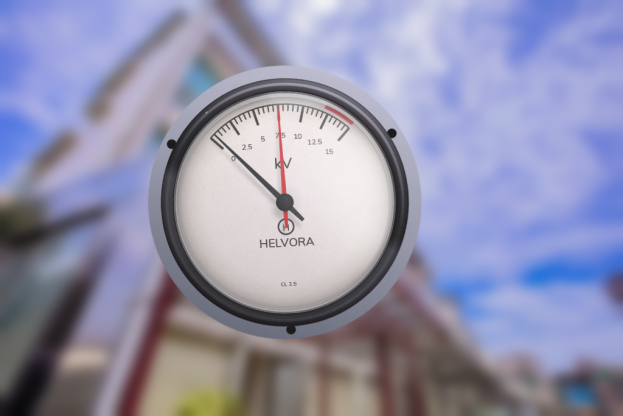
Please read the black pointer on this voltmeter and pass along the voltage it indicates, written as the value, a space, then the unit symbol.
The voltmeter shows 0.5 kV
